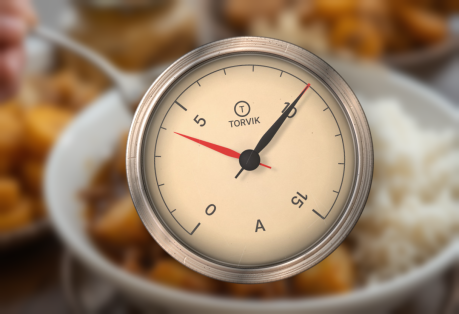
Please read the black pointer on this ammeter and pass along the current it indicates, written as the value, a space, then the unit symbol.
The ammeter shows 10 A
